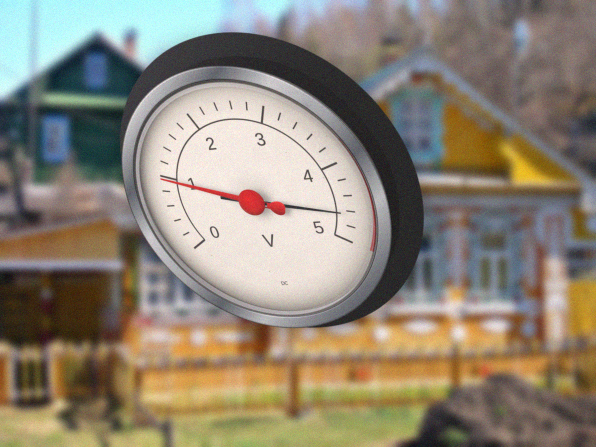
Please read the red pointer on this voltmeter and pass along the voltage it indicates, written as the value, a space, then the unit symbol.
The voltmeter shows 1 V
